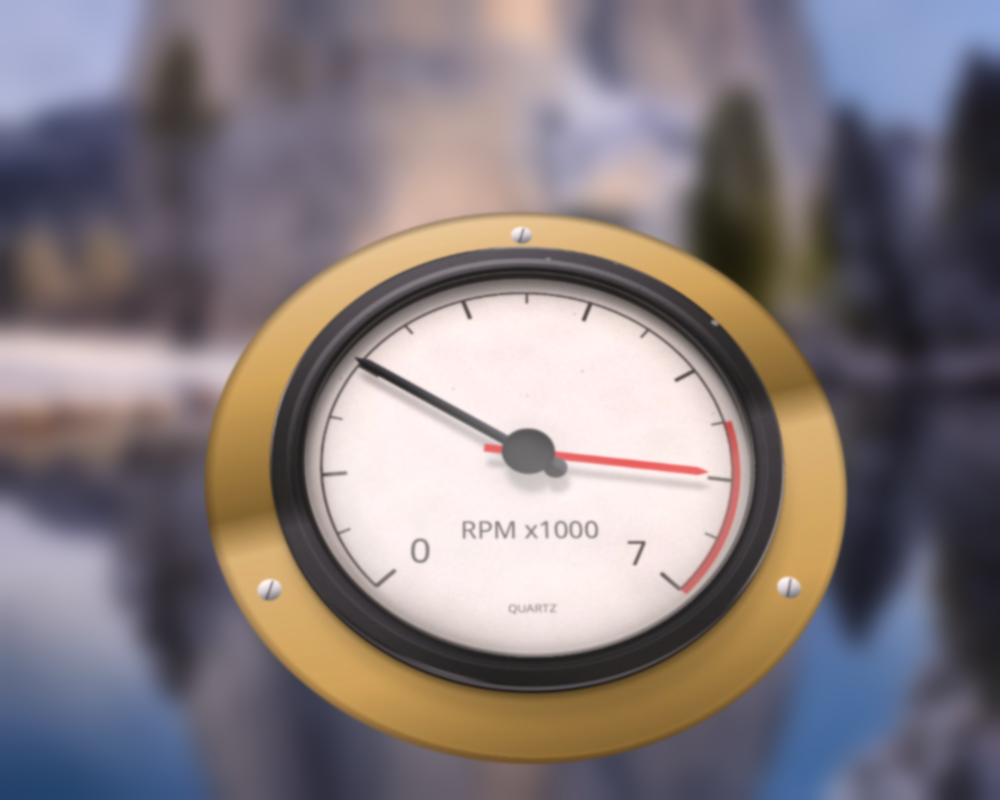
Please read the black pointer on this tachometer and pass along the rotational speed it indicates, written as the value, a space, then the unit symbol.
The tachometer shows 2000 rpm
